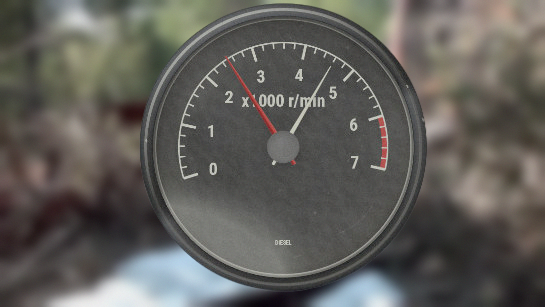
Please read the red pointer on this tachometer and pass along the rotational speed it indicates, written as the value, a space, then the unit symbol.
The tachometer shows 2500 rpm
